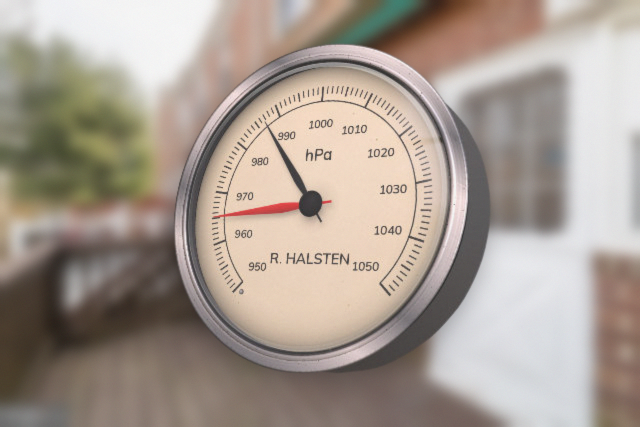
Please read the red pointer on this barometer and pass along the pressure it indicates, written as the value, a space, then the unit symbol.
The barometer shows 965 hPa
